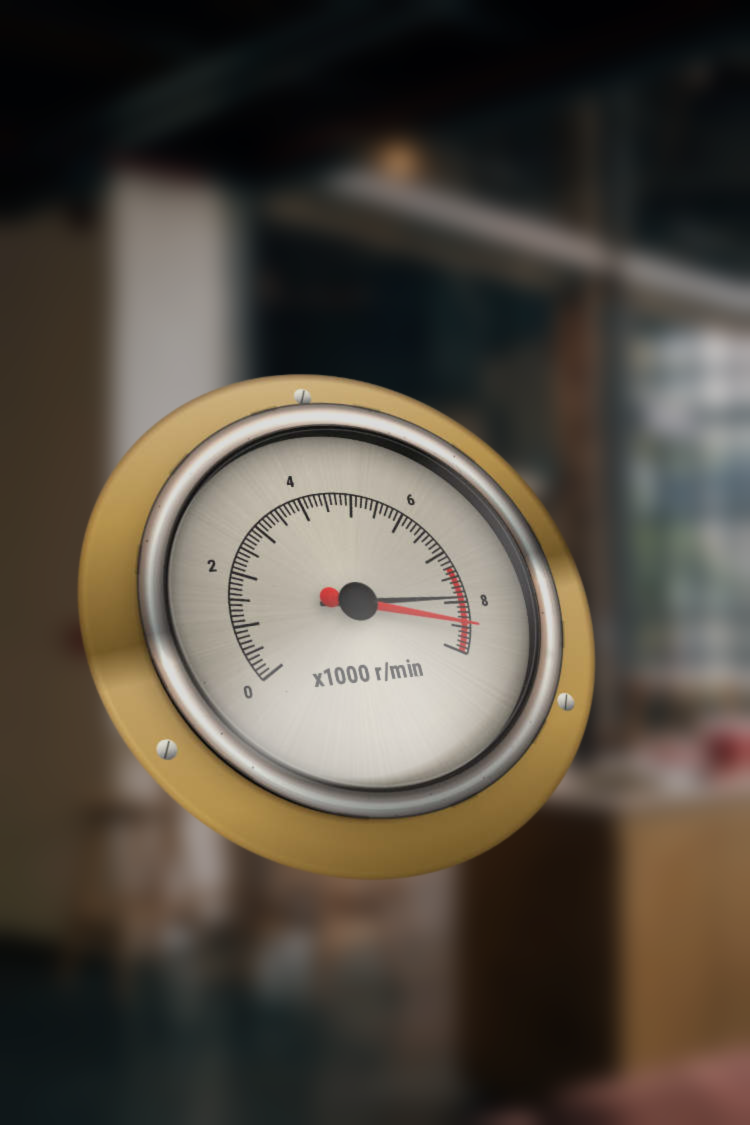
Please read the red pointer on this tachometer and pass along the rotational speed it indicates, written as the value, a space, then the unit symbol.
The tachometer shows 8500 rpm
